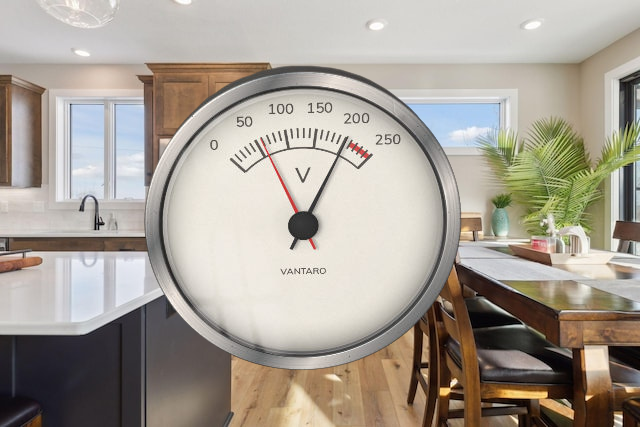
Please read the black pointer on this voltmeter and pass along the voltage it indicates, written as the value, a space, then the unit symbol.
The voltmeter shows 200 V
